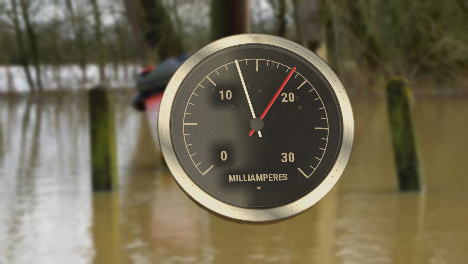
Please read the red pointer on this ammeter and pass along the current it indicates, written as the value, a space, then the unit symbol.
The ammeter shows 18.5 mA
